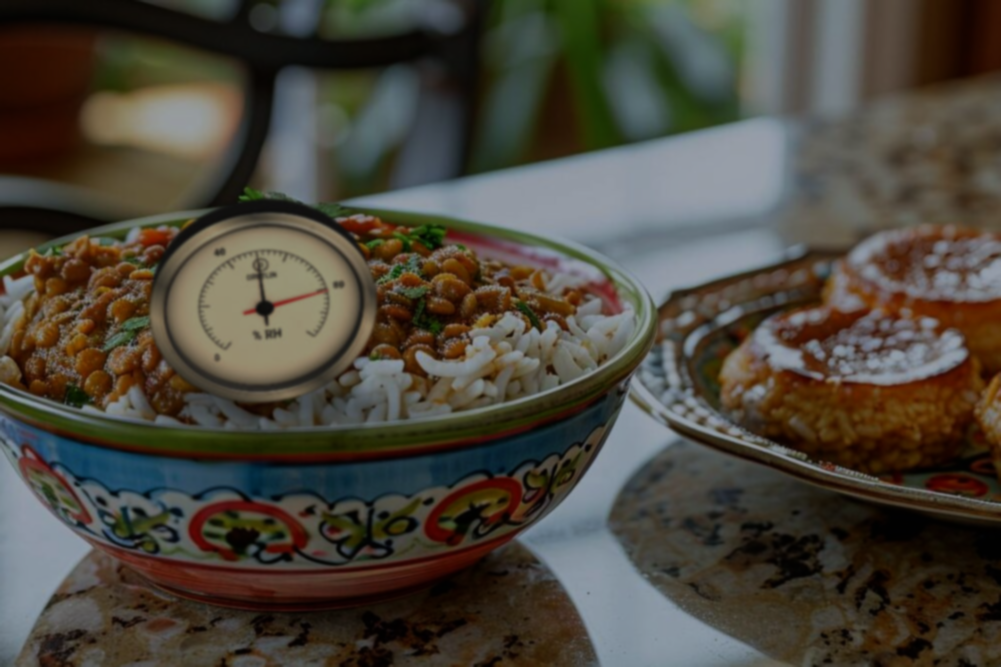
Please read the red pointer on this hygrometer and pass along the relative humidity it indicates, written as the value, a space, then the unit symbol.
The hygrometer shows 80 %
